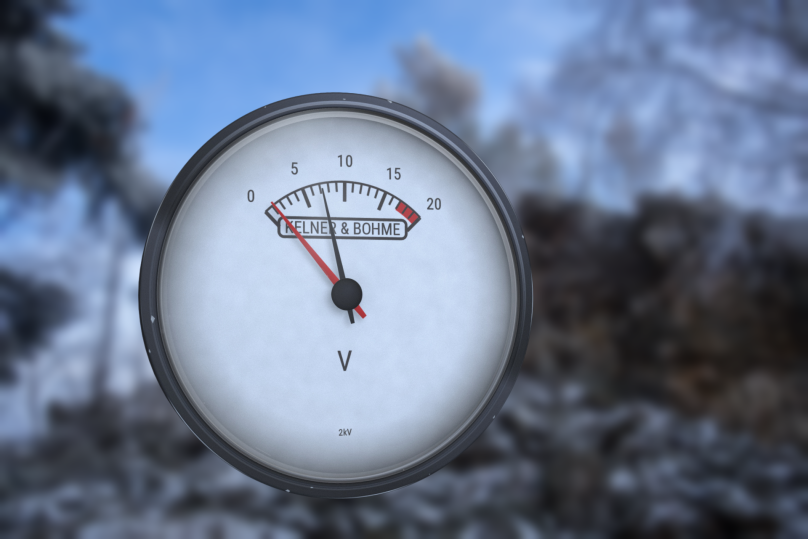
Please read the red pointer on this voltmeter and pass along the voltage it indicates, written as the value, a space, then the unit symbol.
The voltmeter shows 1 V
